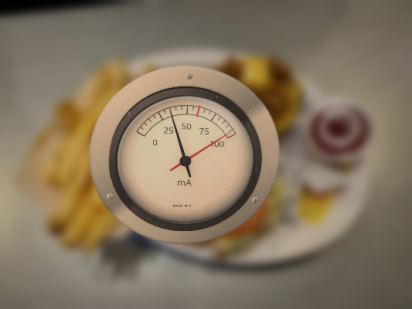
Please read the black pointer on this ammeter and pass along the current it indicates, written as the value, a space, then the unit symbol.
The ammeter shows 35 mA
